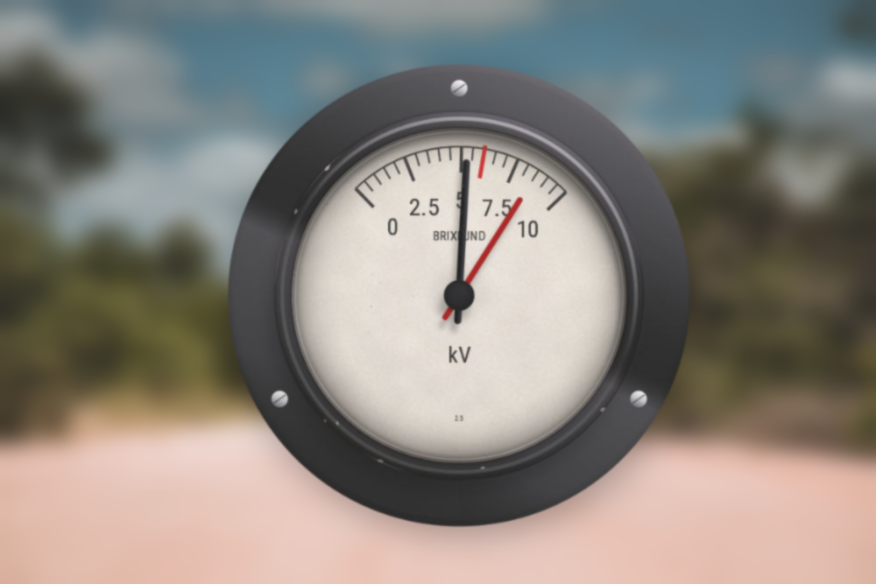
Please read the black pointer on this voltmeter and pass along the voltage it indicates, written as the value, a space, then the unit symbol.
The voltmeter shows 5.25 kV
